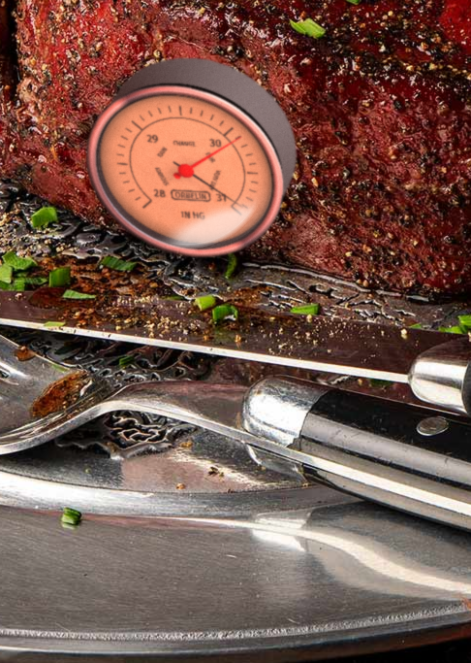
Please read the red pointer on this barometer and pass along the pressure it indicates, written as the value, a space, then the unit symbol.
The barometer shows 30.1 inHg
